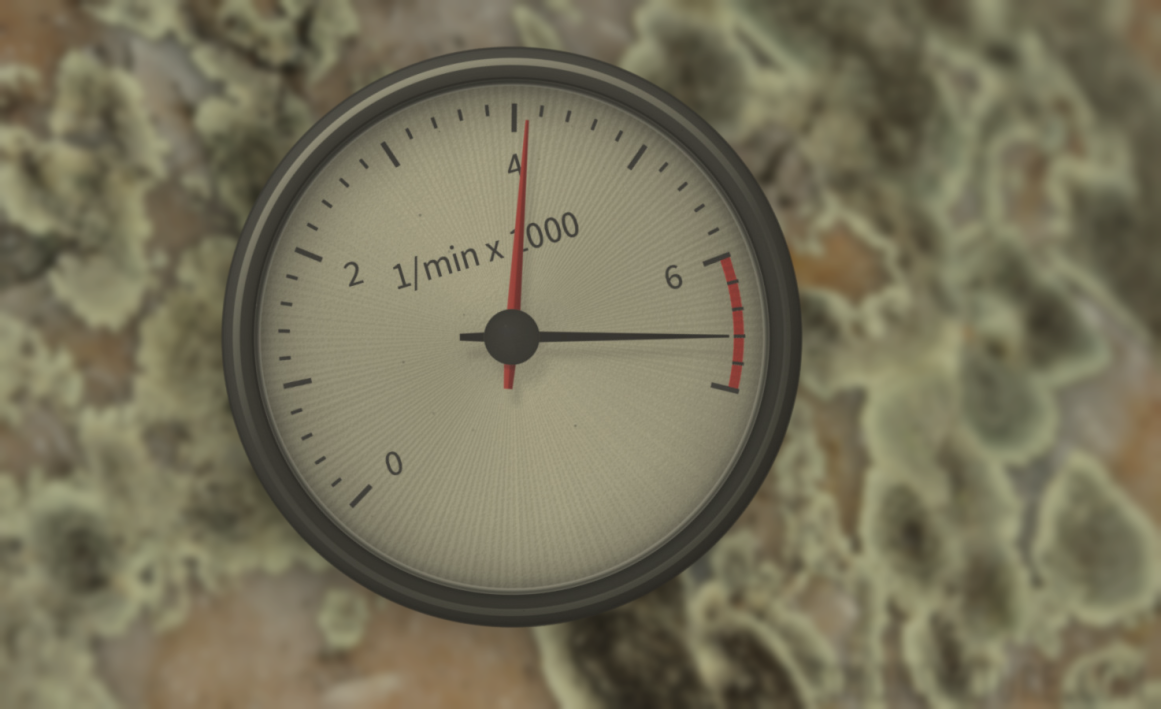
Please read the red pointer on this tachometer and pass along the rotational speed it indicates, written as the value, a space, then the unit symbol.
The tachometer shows 4100 rpm
